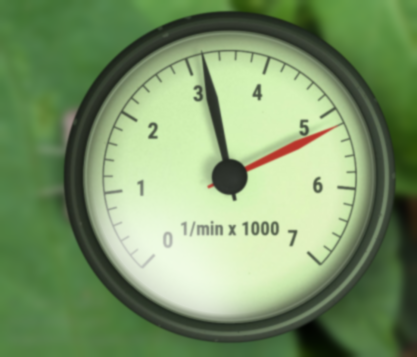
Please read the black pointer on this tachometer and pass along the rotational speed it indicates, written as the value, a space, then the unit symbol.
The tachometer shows 3200 rpm
